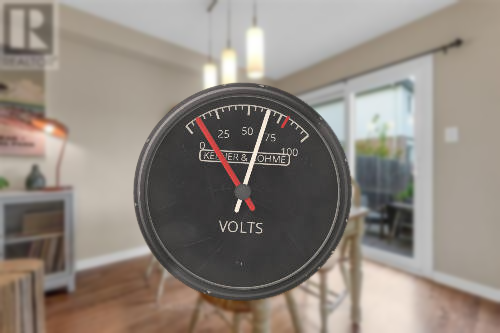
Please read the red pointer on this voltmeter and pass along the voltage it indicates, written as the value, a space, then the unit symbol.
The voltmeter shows 10 V
